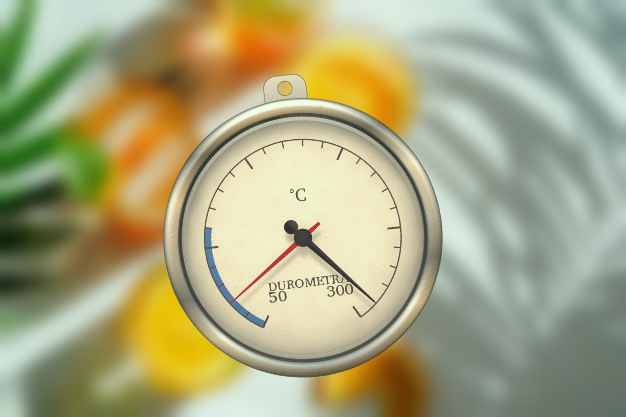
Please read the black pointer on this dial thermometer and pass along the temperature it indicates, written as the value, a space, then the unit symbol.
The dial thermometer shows 290 °C
